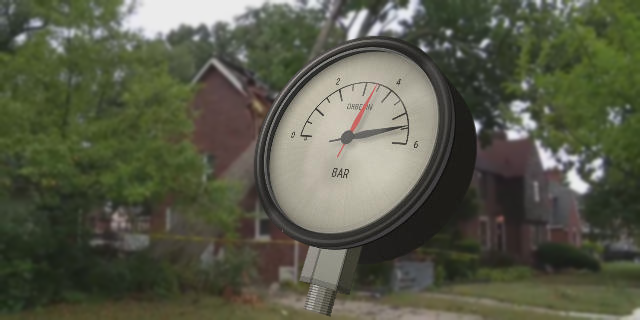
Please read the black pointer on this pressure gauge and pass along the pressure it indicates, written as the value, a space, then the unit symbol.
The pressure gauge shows 5.5 bar
